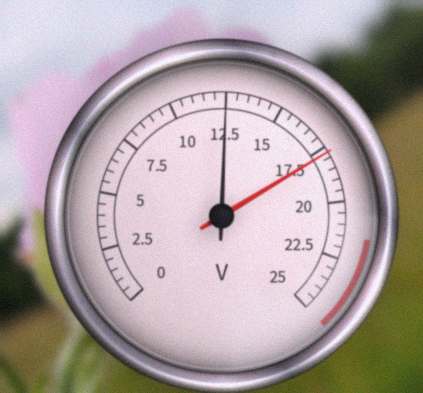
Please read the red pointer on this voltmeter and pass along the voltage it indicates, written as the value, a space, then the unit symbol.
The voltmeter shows 17.75 V
